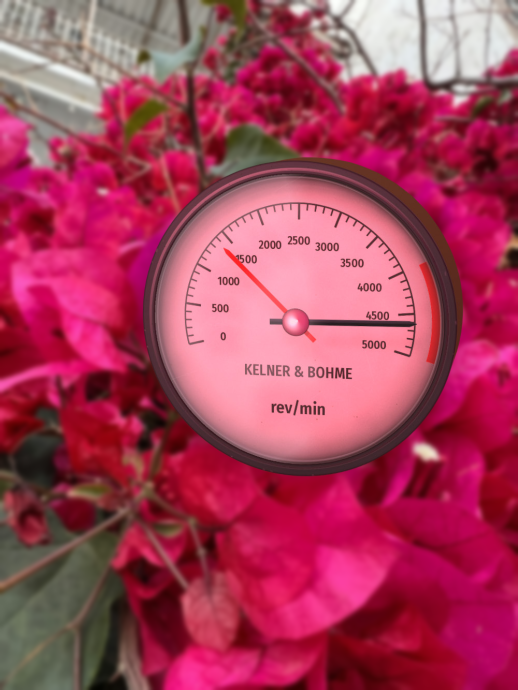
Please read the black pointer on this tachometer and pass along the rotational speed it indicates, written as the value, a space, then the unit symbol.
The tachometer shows 4600 rpm
